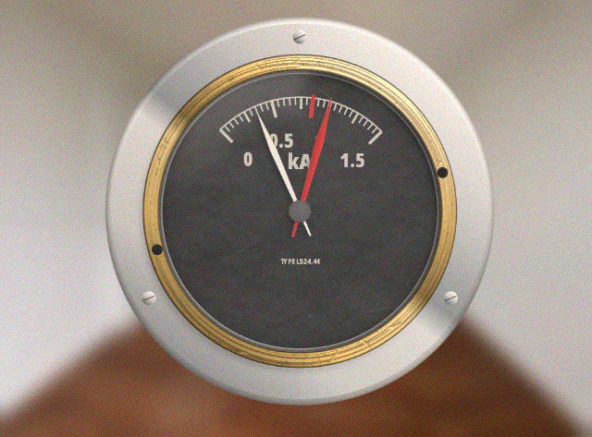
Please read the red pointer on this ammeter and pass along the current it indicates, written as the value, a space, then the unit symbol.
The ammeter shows 1 kA
